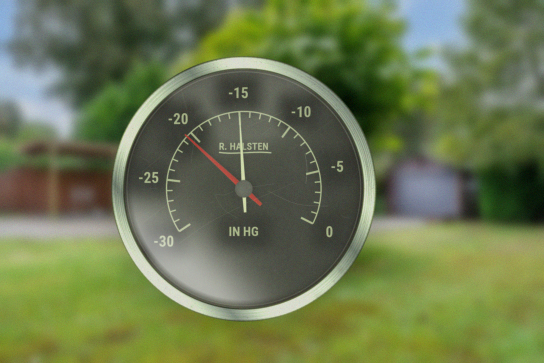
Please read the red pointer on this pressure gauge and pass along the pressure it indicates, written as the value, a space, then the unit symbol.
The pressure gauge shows -20.5 inHg
